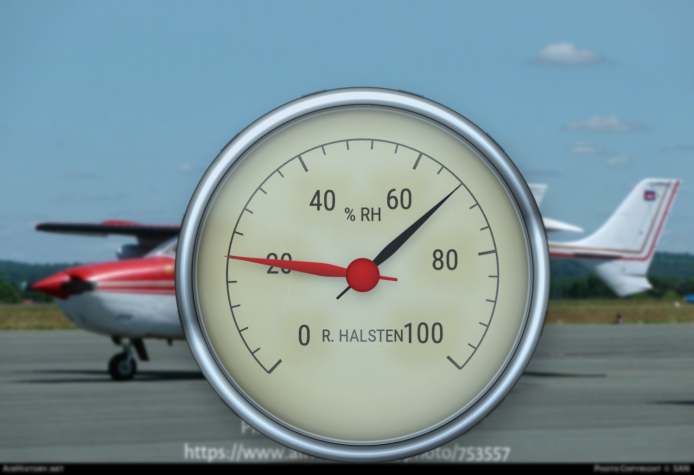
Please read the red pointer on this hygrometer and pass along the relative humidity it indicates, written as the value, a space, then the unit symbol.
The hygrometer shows 20 %
